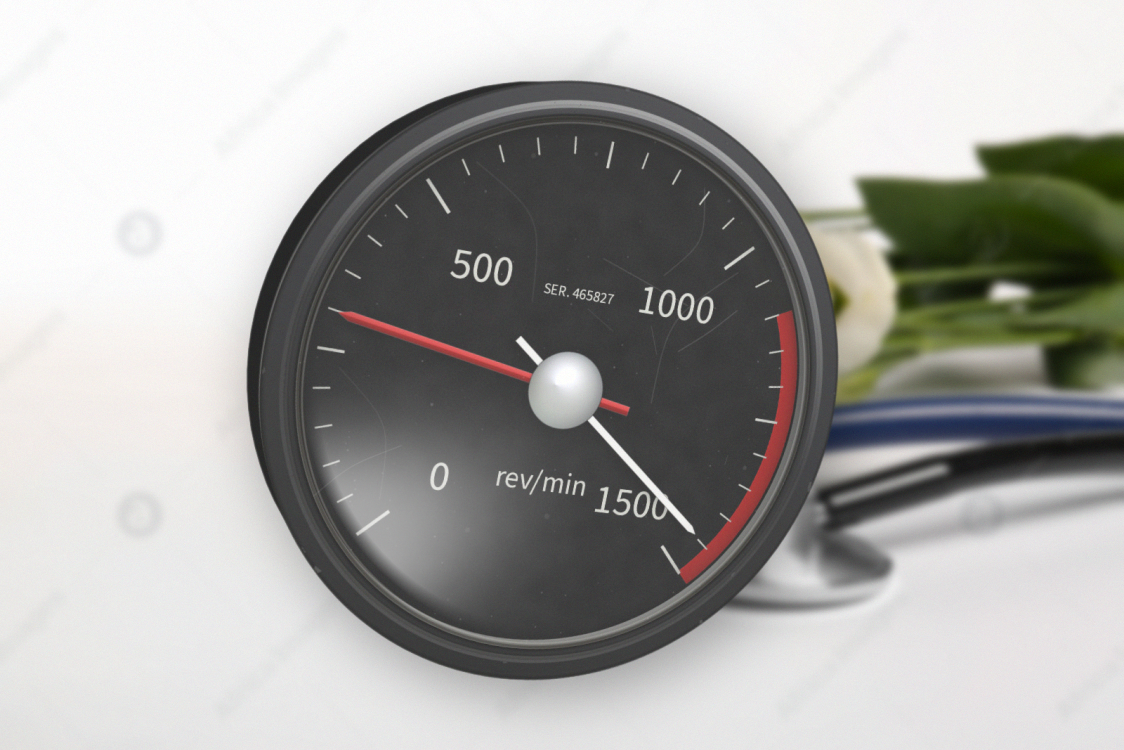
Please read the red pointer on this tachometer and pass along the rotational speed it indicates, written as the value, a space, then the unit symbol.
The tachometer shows 300 rpm
